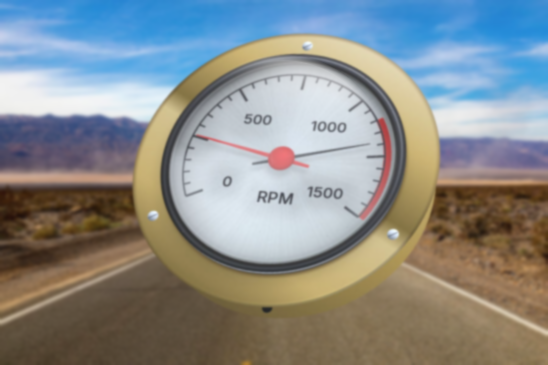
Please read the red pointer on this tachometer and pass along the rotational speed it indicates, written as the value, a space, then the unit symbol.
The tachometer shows 250 rpm
